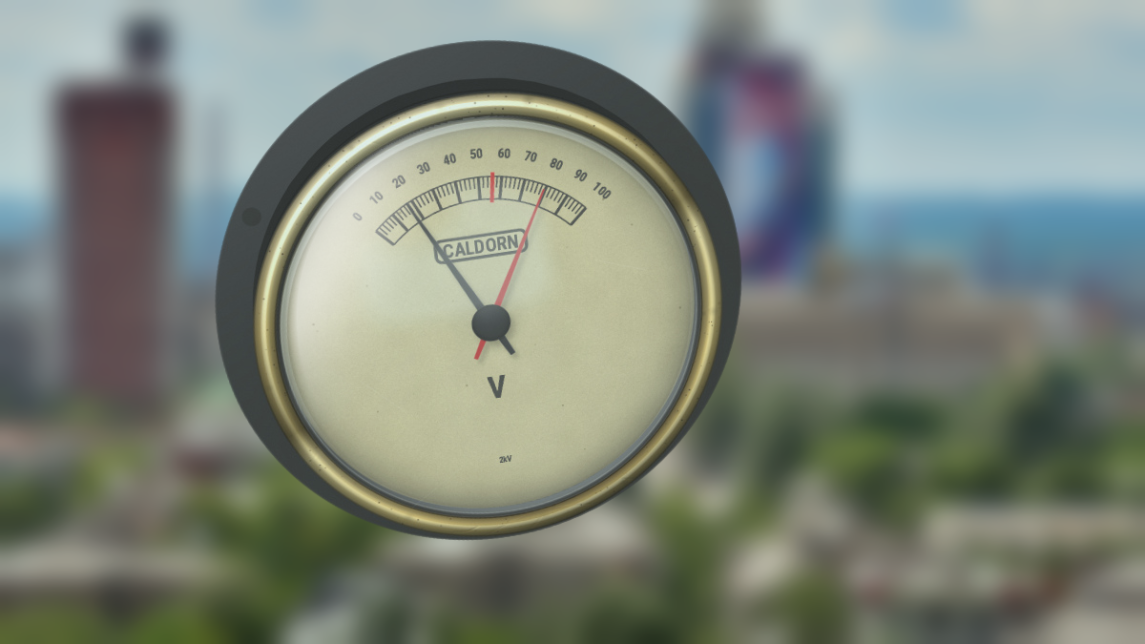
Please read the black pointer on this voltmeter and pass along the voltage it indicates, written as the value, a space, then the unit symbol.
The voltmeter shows 18 V
